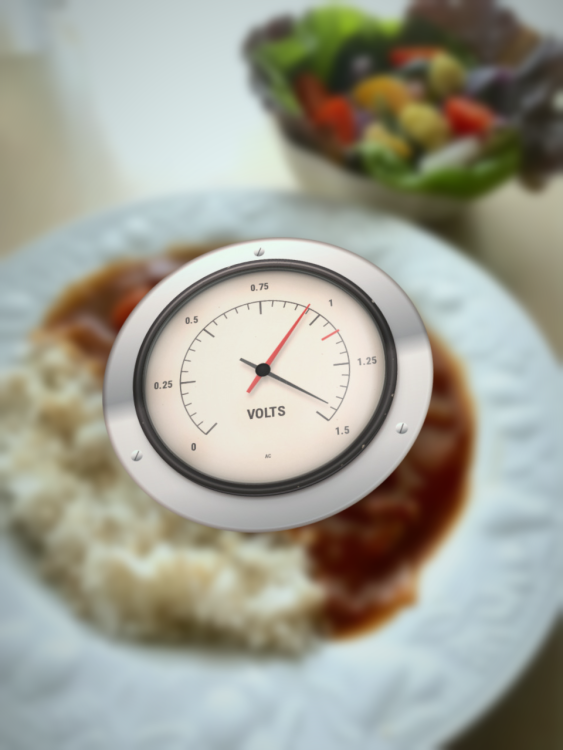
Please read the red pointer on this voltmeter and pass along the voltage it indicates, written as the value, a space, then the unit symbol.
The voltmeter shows 0.95 V
